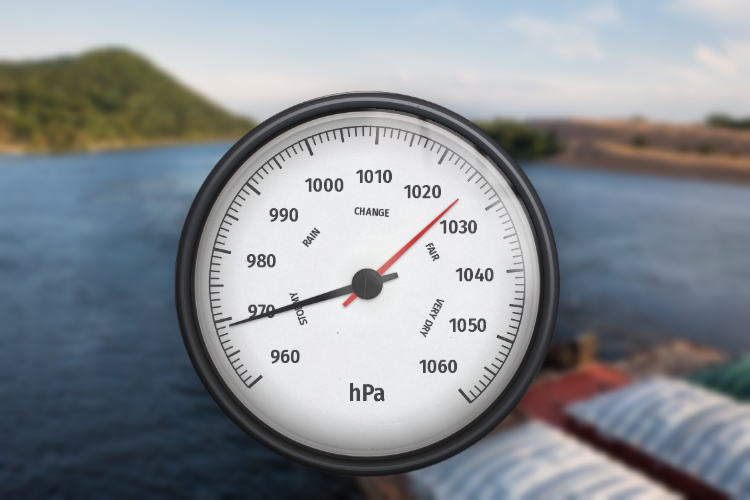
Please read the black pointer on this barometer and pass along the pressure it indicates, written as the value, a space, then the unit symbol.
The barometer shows 969 hPa
